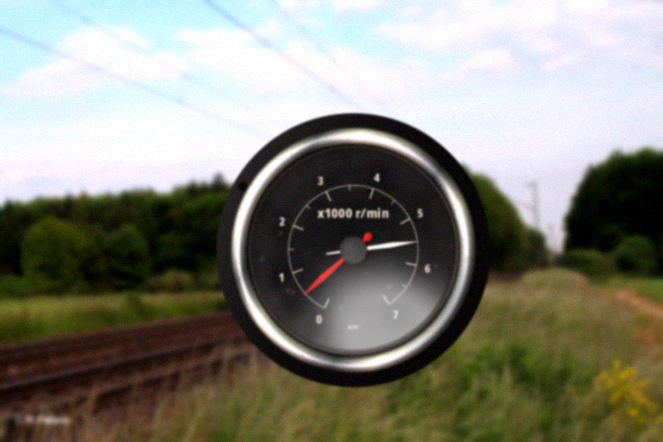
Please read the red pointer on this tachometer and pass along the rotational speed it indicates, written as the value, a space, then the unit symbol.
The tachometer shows 500 rpm
